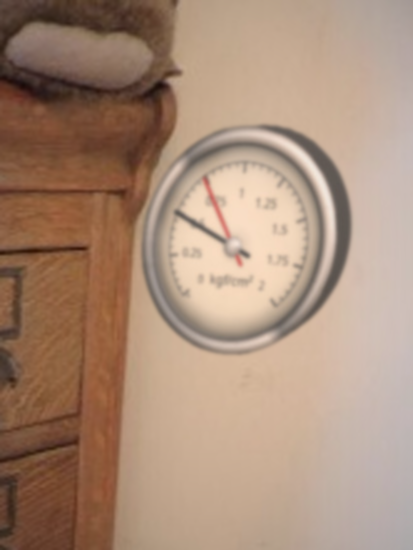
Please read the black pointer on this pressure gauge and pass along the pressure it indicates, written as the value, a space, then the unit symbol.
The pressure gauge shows 0.5 kg/cm²
